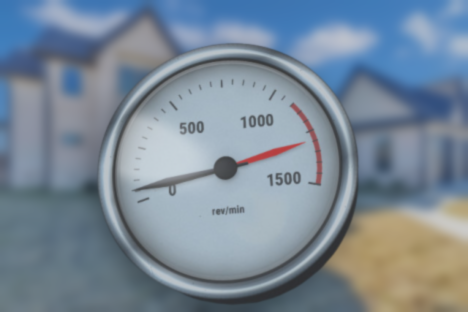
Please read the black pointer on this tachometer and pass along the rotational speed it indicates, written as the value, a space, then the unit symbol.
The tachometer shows 50 rpm
